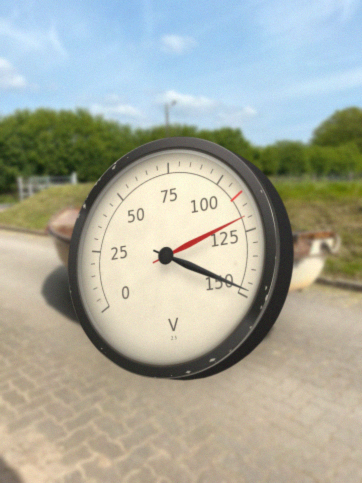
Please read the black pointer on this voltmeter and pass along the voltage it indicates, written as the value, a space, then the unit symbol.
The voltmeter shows 147.5 V
